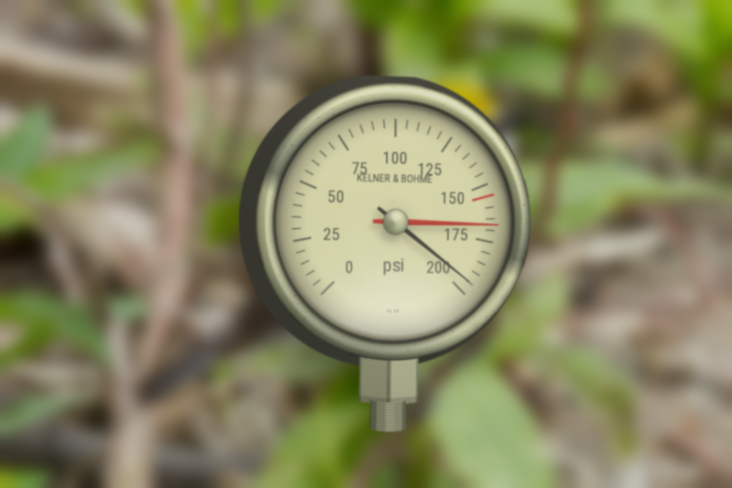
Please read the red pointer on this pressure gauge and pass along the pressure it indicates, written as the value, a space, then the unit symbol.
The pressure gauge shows 167.5 psi
